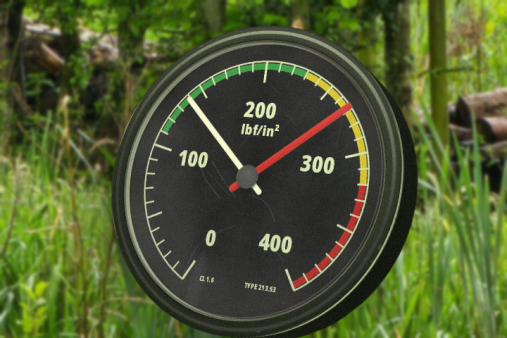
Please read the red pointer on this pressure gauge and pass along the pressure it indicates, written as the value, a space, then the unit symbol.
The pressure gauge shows 270 psi
